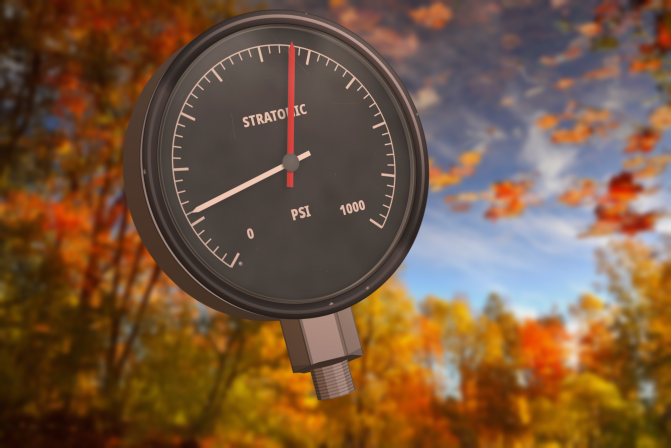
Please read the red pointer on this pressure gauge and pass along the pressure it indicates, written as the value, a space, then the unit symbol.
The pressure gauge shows 560 psi
